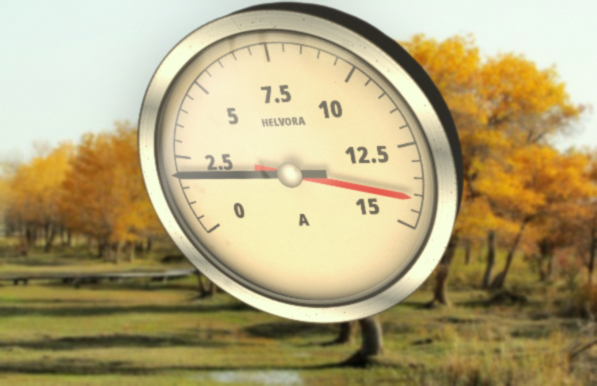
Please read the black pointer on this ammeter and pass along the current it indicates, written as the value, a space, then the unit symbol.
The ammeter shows 2 A
